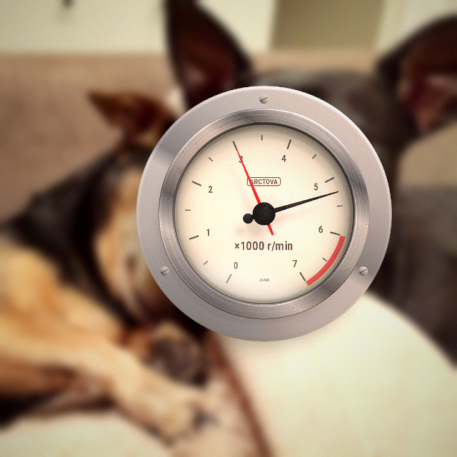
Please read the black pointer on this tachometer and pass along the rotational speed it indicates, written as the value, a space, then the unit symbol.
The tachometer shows 5250 rpm
